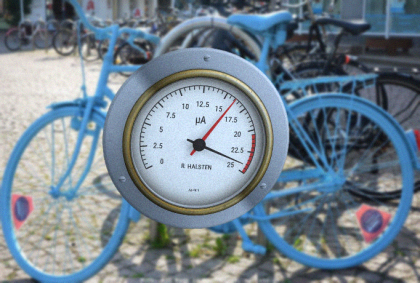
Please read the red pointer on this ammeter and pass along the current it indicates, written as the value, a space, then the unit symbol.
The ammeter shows 16 µA
